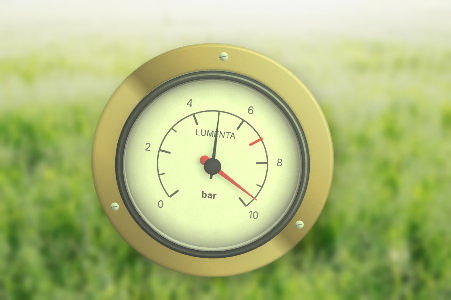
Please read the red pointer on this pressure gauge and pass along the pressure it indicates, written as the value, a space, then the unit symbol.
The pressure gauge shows 9.5 bar
